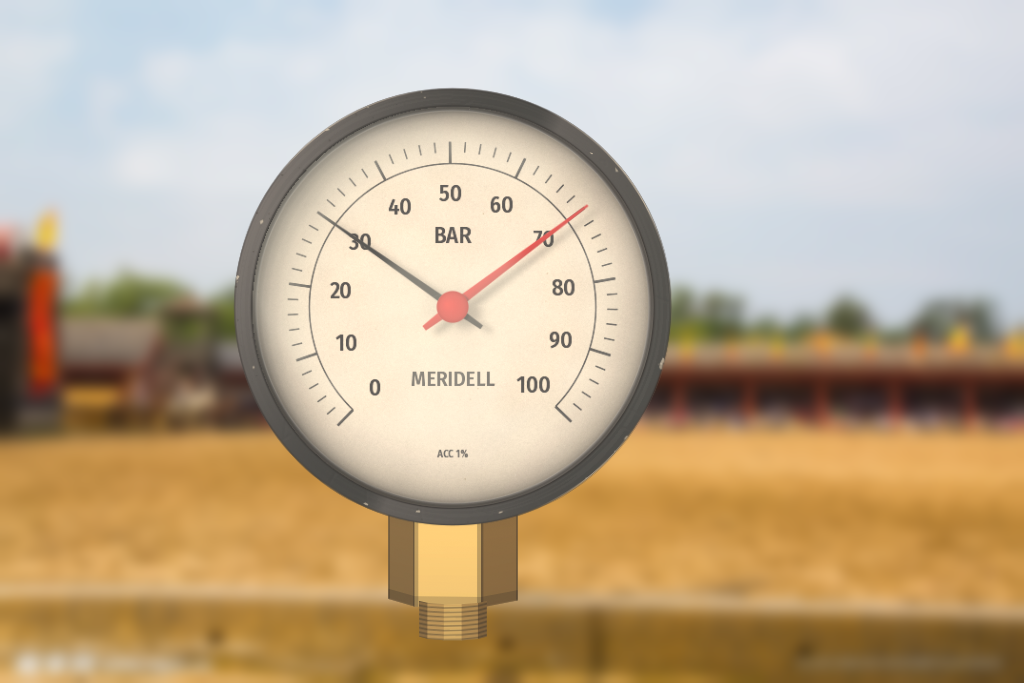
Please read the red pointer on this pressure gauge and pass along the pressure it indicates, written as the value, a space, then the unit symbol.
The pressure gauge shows 70 bar
